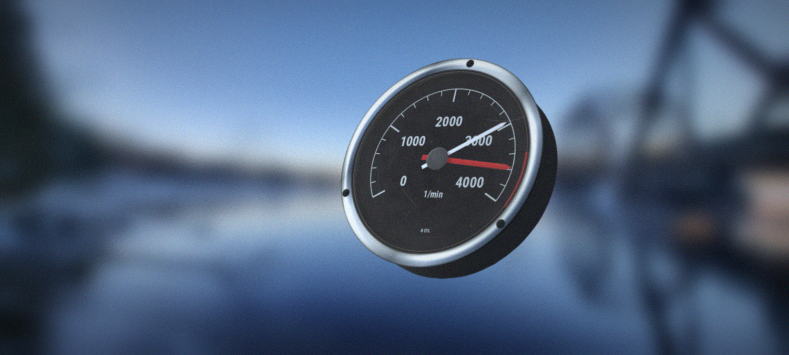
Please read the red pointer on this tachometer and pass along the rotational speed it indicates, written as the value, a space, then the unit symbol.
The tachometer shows 3600 rpm
